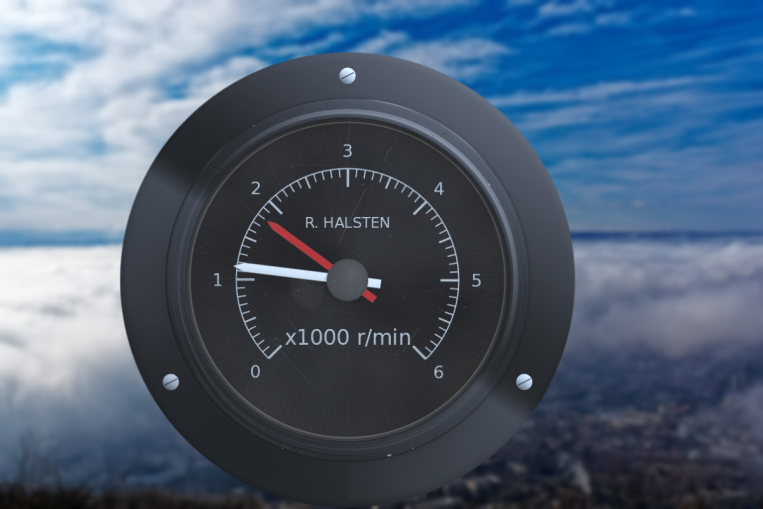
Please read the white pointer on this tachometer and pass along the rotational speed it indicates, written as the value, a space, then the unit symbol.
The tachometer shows 1150 rpm
